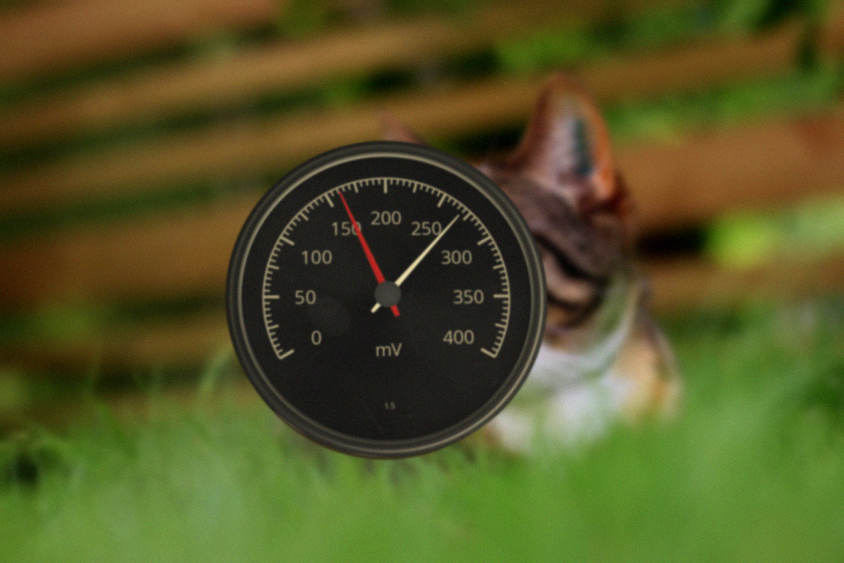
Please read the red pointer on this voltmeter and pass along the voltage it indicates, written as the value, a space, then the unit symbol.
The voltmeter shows 160 mV
